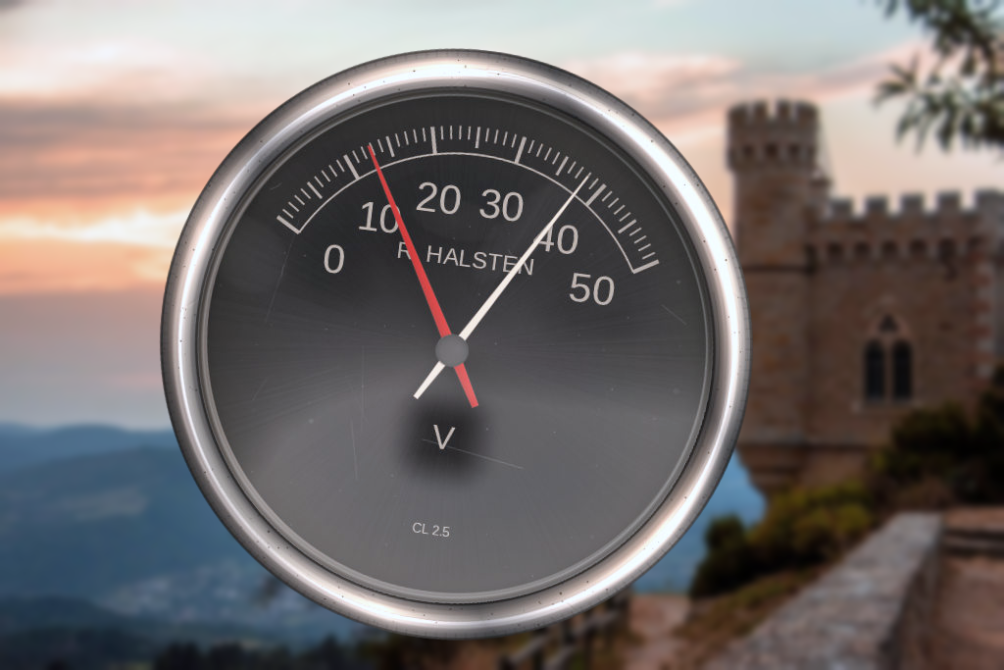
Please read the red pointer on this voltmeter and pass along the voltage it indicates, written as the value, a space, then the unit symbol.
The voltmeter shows 13 V
